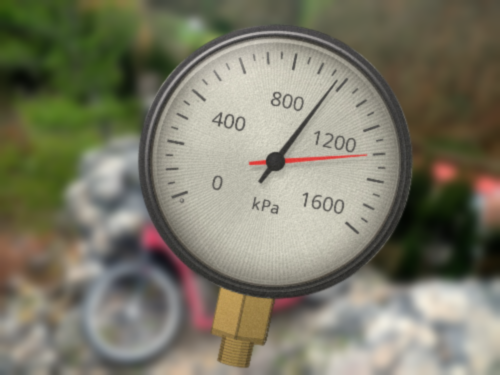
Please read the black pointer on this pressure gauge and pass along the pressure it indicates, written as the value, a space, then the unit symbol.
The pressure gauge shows 975 kPa
